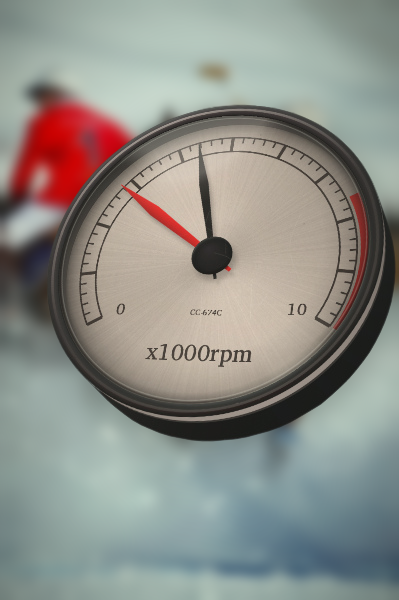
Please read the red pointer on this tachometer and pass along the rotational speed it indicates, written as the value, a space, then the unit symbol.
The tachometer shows 2800 rpm
